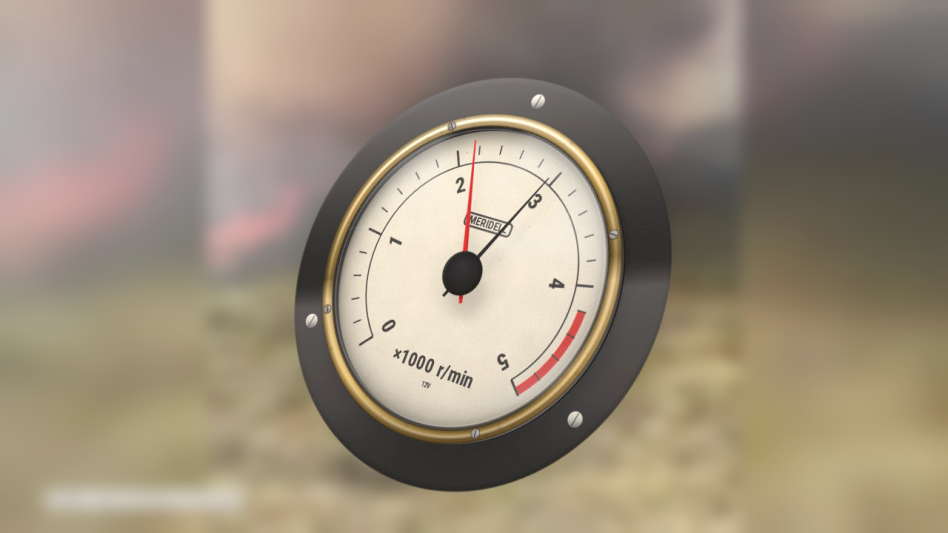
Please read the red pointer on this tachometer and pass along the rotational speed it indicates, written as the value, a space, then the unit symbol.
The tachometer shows 2200 rpm
